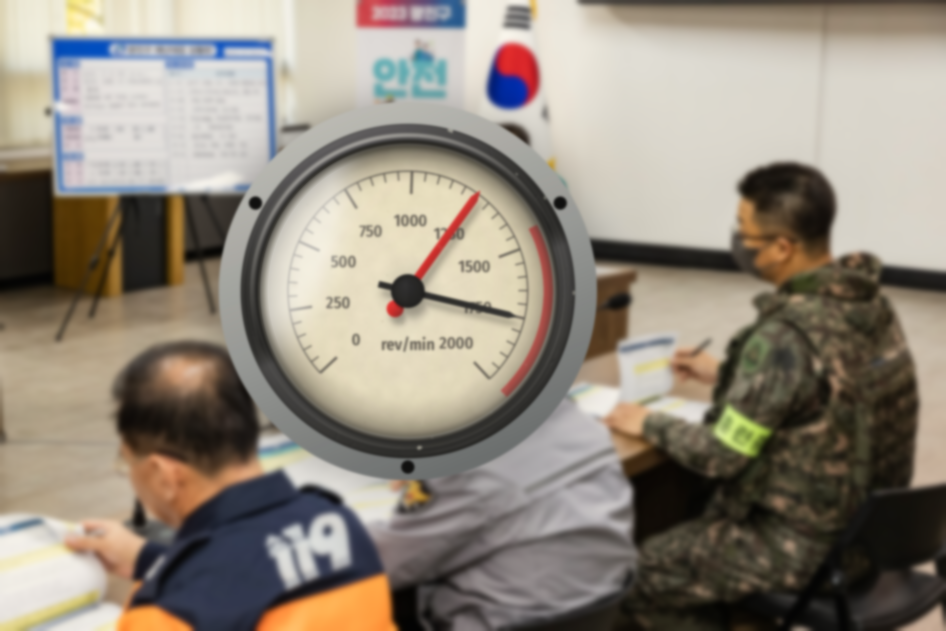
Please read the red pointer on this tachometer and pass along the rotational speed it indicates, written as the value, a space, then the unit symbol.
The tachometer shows 1250 rpm
